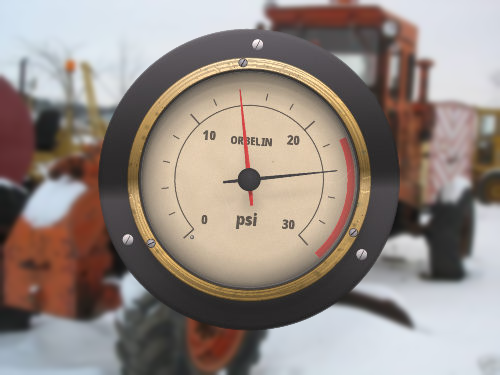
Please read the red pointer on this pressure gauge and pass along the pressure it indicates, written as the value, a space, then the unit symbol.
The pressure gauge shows 14 psi
